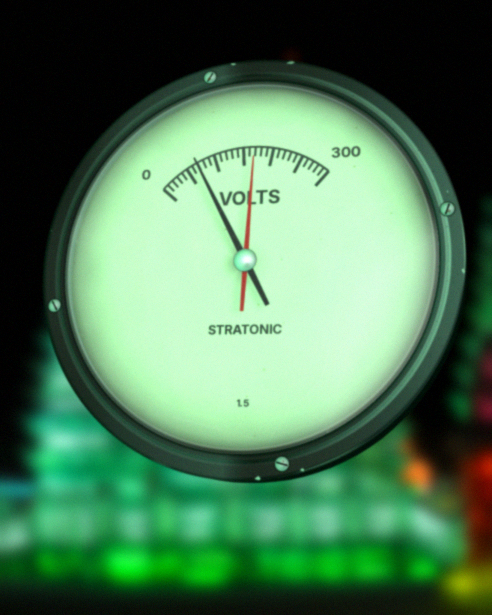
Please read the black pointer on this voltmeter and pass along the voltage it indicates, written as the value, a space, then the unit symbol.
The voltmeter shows 70 V
